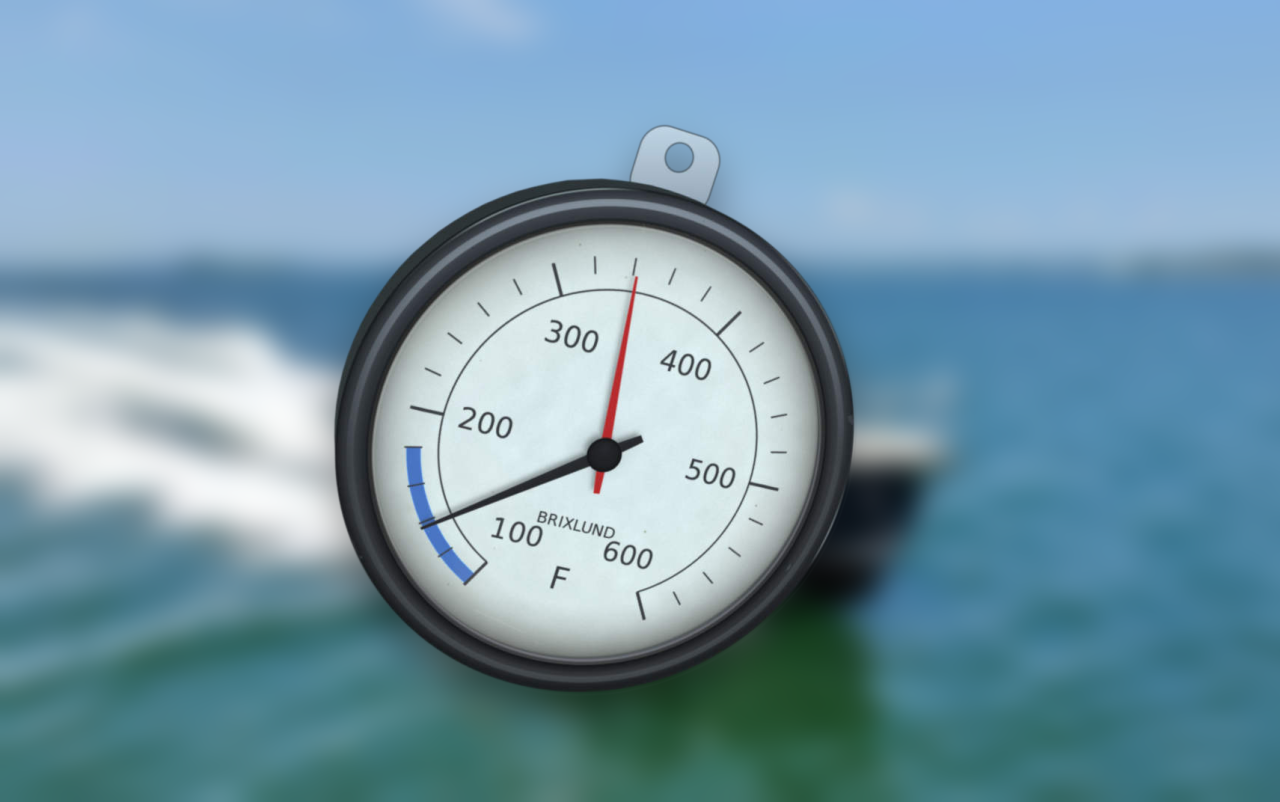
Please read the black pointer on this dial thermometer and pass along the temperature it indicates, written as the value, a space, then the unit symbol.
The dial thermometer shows 140 °F
